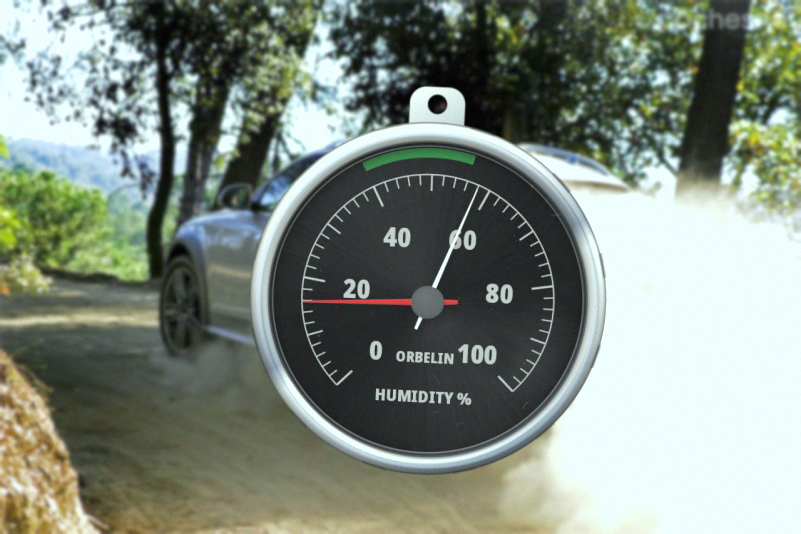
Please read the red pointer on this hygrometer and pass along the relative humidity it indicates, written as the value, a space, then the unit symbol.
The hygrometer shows 16 %
